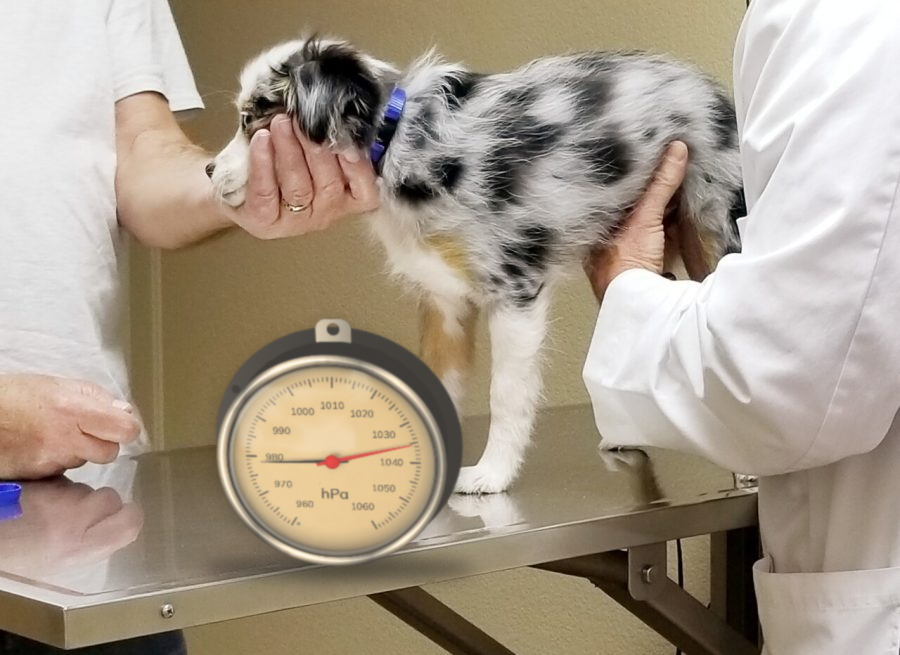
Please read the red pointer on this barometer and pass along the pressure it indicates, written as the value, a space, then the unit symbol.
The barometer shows 1035 hPa
